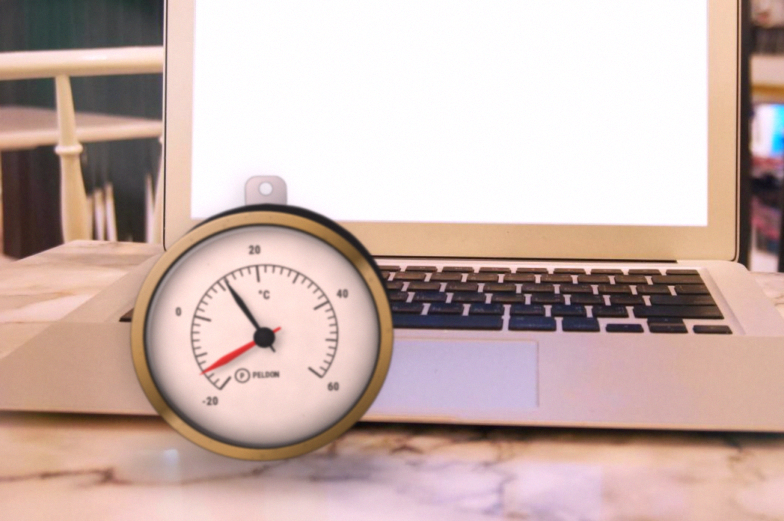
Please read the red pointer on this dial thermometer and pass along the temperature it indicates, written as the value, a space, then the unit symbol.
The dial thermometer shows -14 °C
